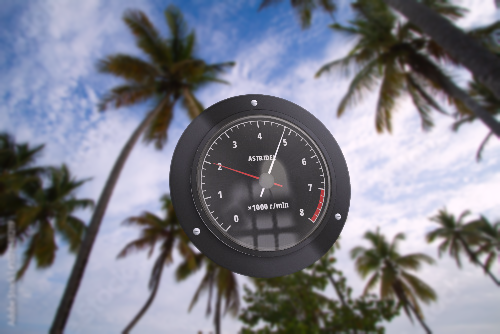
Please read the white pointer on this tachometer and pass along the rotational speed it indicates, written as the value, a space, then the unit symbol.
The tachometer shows 4800 rpm
